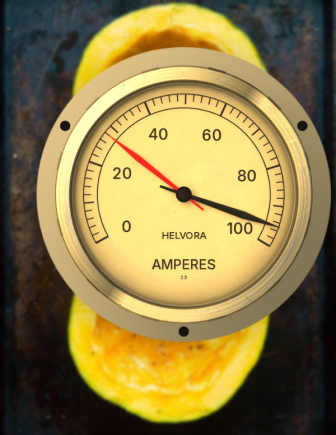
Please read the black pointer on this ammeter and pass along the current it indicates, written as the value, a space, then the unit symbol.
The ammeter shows 95 A
